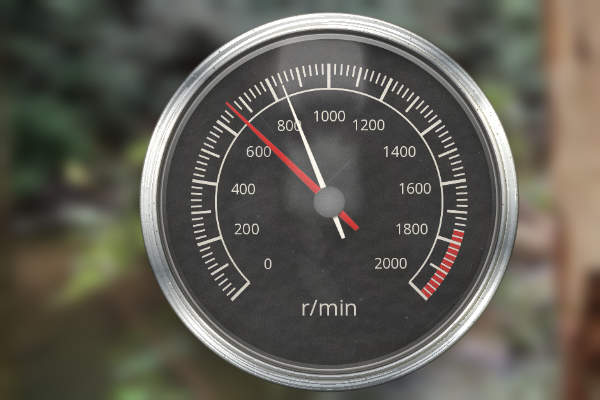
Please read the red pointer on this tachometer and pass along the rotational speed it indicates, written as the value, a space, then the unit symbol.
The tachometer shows 660 rpm
